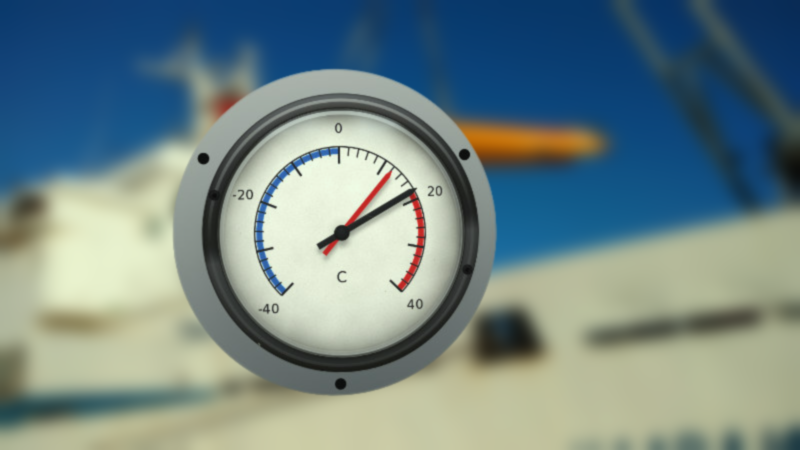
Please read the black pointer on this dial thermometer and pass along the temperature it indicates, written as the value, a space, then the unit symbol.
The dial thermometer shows 18 °C
